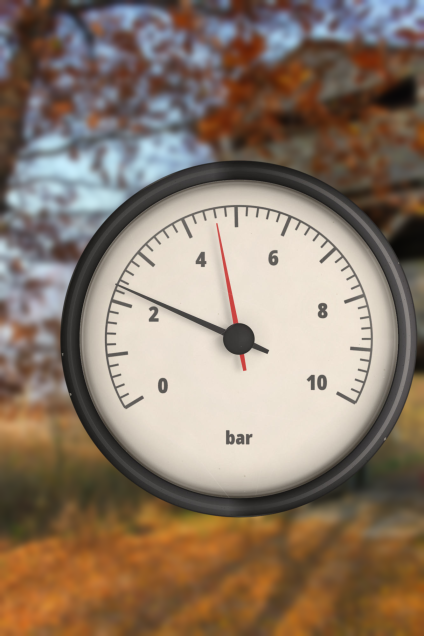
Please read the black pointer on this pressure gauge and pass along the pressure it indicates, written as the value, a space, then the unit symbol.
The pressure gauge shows 2.3 bar
